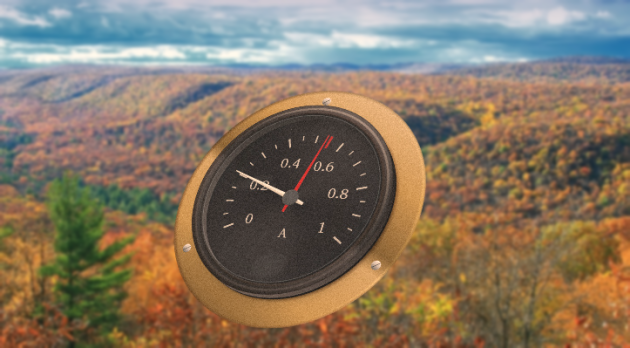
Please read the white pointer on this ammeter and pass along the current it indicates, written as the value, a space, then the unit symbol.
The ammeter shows 0.2 A
